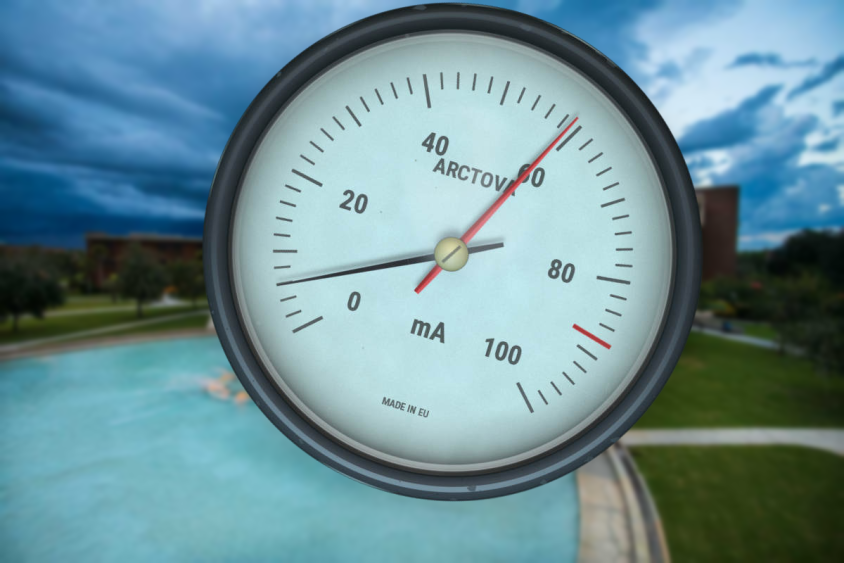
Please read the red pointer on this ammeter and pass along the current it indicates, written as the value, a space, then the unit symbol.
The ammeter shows 59 mA
